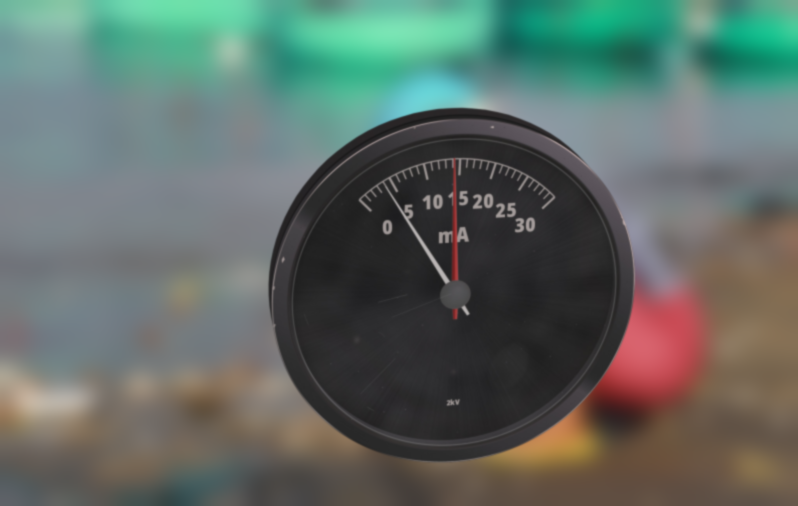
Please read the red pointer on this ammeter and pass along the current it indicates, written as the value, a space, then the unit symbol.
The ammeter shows 14 mA
